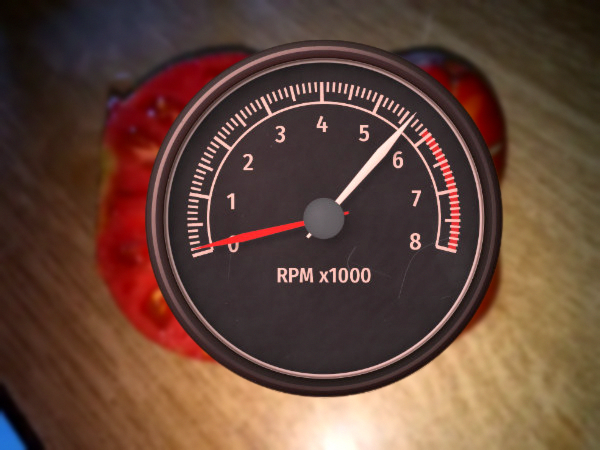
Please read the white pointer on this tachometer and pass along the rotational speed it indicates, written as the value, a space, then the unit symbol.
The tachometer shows 5600 rpm
